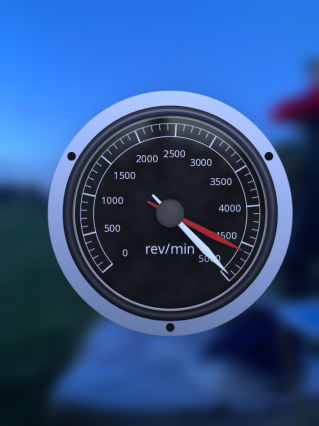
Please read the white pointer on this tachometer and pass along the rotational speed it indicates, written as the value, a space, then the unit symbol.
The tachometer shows 4950 rpm
